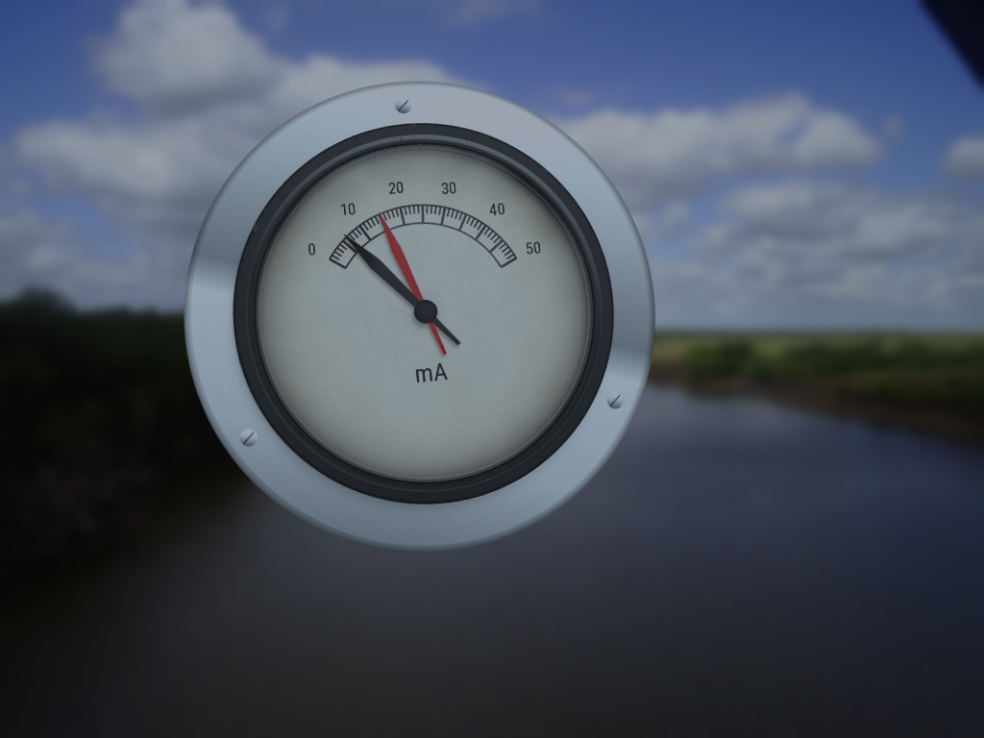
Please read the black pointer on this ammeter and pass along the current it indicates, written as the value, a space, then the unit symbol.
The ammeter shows 6 mA
